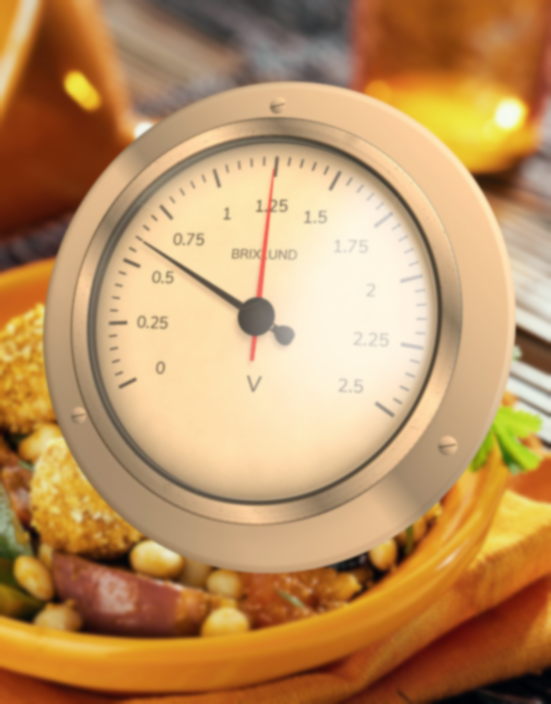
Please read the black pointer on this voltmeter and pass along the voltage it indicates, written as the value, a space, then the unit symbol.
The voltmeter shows 0.6 V
